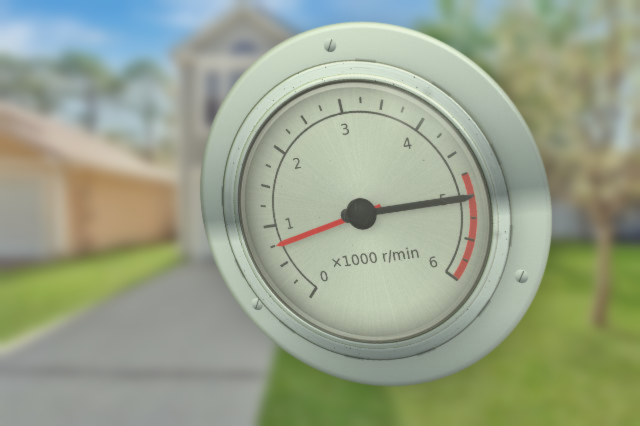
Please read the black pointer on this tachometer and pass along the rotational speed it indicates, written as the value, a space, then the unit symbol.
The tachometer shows 5000 rpm
